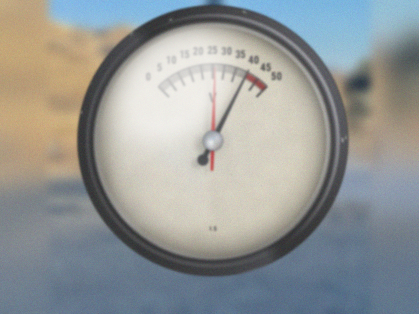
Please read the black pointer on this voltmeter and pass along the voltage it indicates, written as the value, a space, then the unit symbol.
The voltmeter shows 40 V
